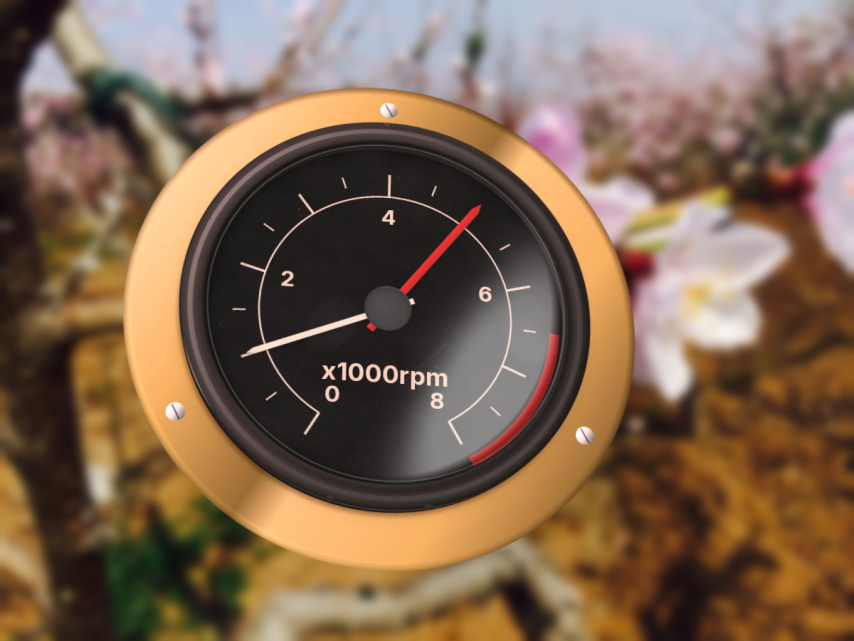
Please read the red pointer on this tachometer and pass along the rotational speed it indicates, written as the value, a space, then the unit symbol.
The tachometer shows 5000 rpm
